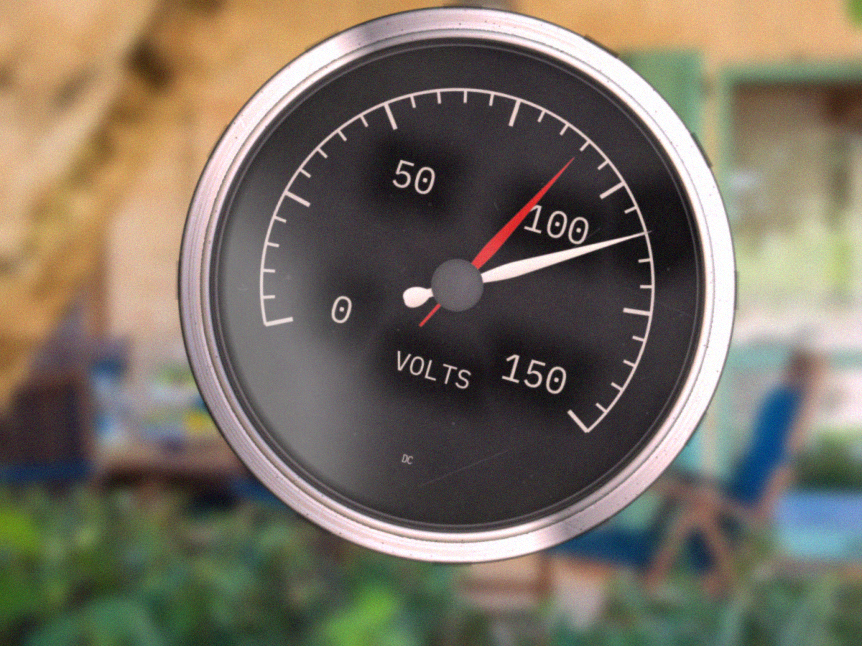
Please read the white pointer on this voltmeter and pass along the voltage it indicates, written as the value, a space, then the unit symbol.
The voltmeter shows 110 V
